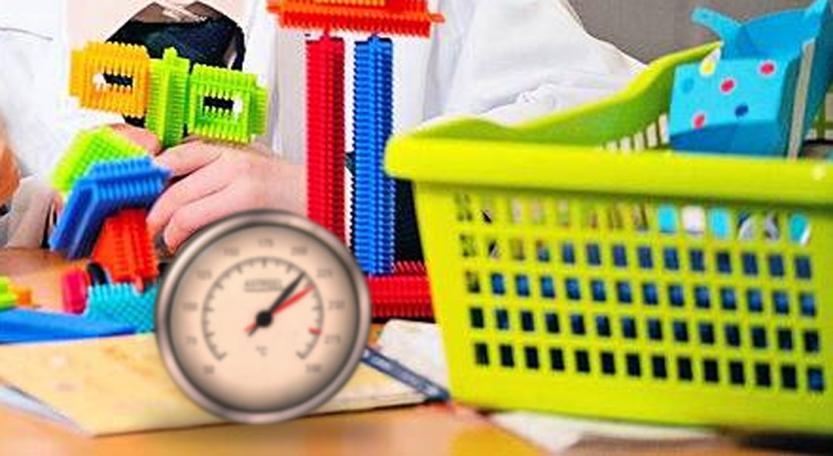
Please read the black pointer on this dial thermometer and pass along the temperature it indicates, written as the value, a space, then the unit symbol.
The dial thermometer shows 212.5 °C
